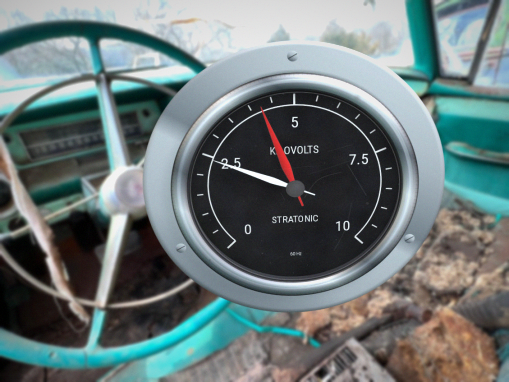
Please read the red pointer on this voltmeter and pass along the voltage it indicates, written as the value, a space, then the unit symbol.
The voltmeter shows 4.25 kV
